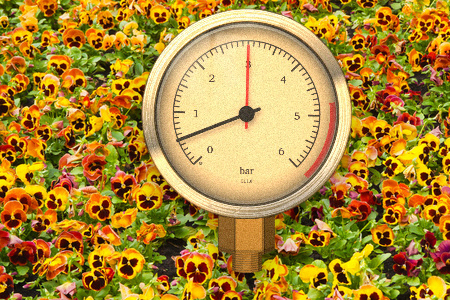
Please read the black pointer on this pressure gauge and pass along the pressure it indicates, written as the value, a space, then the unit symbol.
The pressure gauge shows 0.5 bar
